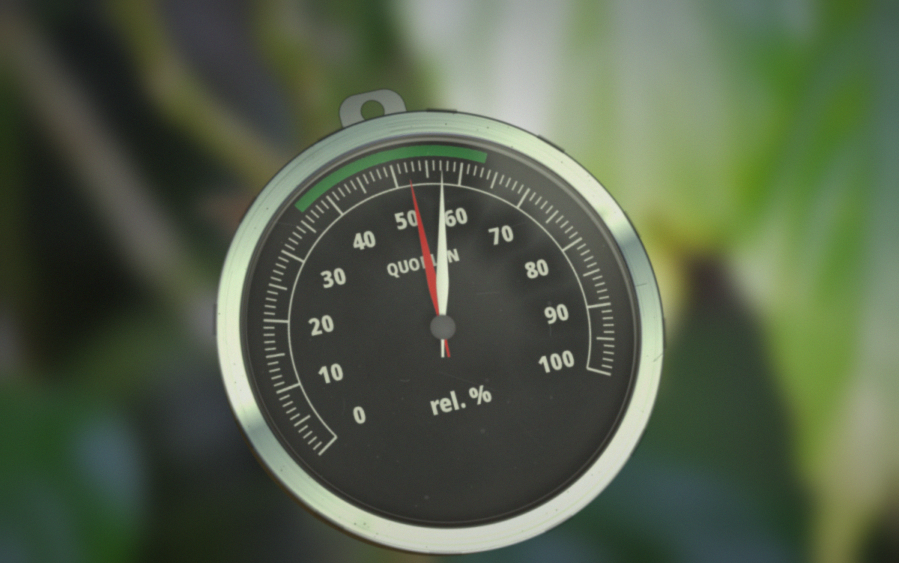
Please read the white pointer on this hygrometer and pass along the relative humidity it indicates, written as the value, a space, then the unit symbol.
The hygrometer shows 57 %
